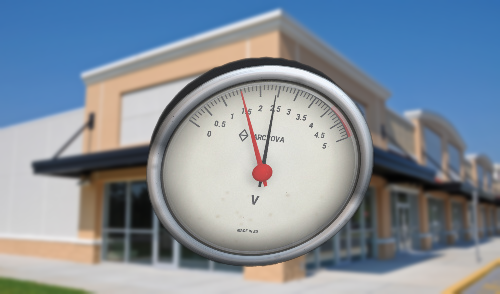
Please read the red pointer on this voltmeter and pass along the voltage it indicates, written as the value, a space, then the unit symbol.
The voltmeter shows 1.5 V
